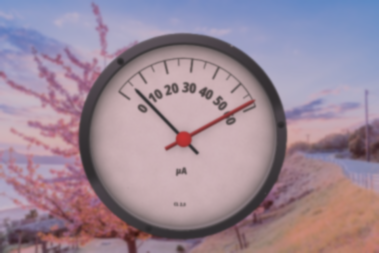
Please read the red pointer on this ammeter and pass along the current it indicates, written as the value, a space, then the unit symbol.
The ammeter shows 57.5 µA
